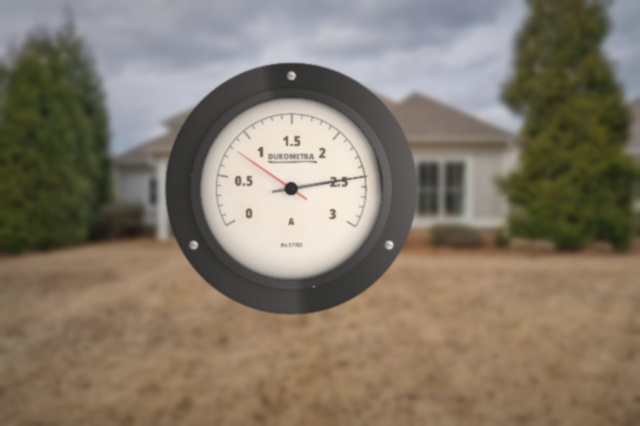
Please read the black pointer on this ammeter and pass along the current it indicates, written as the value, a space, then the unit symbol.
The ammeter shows 2.5 A
